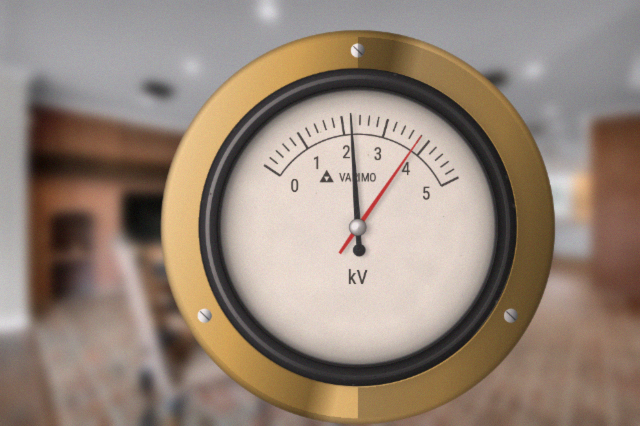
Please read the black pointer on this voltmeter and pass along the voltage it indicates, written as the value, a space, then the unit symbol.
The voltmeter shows 2.2 kV
